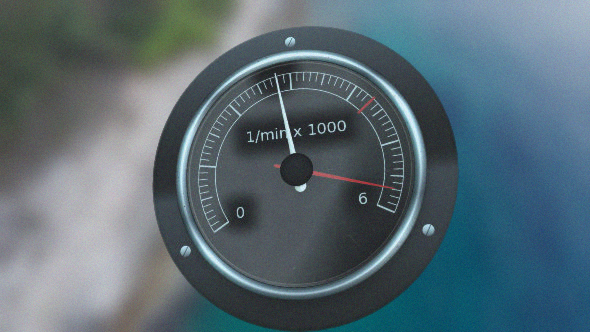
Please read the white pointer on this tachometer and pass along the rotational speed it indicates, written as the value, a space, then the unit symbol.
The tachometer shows 2800 rpm
